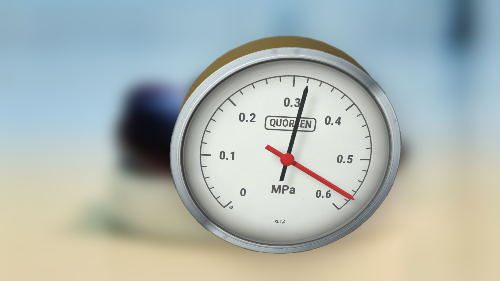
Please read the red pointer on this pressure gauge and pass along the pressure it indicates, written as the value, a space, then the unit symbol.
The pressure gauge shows 0.57 MPa
